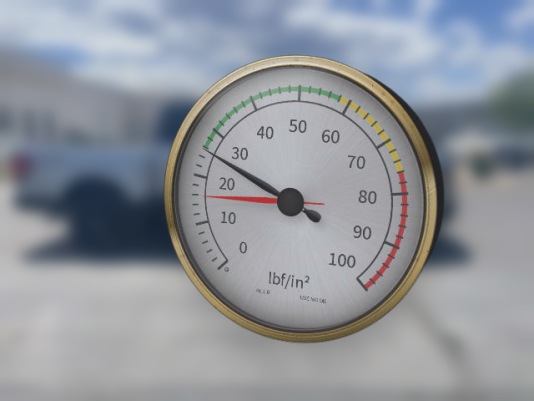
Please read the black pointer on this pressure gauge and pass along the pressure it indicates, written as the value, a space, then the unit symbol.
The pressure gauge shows 26 psi
